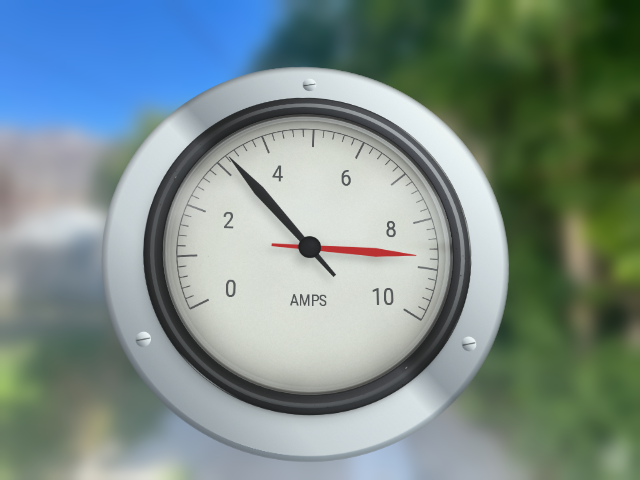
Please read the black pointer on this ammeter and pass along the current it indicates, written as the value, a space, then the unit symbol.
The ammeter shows 3.2 A
